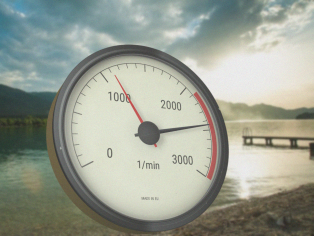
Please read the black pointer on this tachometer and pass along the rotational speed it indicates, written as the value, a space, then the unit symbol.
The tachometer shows 2450 rpm
